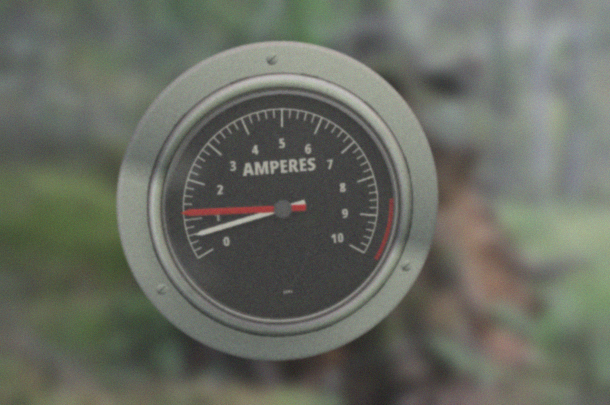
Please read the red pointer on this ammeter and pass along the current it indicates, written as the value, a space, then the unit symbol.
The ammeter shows 1.2 A
